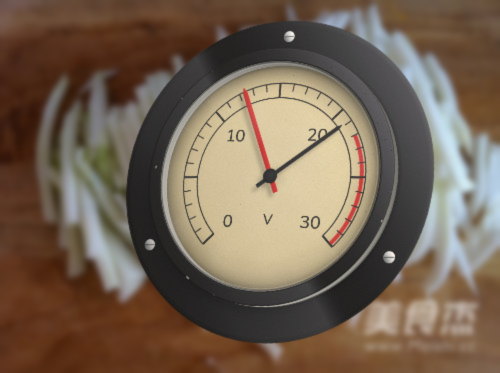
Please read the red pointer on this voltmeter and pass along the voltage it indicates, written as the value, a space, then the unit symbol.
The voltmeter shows 12.5 V
